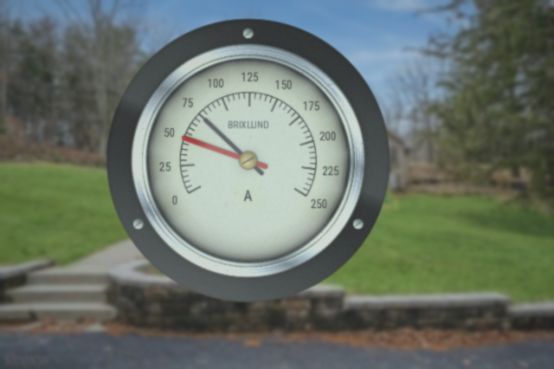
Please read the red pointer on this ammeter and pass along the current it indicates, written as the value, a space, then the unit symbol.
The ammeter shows 50 A
